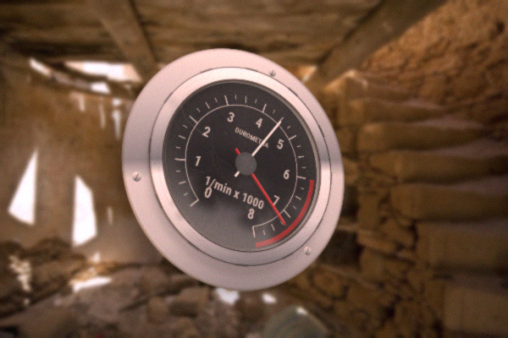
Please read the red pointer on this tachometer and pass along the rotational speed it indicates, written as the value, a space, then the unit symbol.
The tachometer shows 7250 rpm
